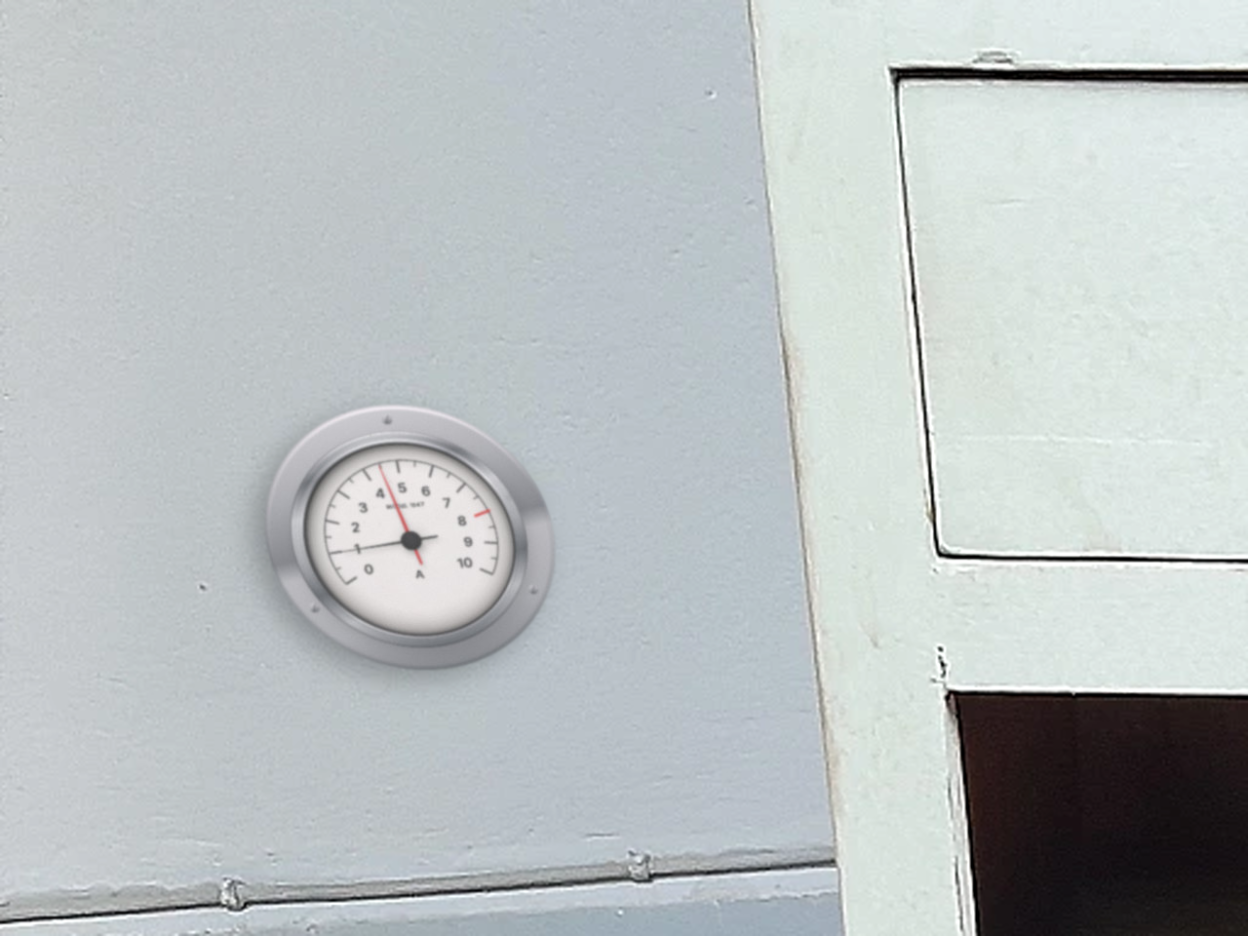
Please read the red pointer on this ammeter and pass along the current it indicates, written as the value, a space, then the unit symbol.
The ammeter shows 4.5 A
